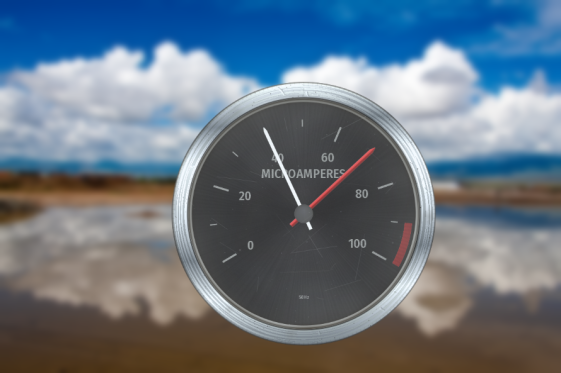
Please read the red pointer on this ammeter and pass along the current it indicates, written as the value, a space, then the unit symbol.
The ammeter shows 70 µA
